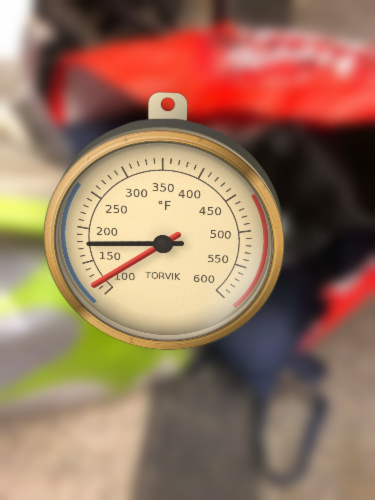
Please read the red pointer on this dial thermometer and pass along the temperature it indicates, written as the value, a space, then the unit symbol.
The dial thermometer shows 120 °F
